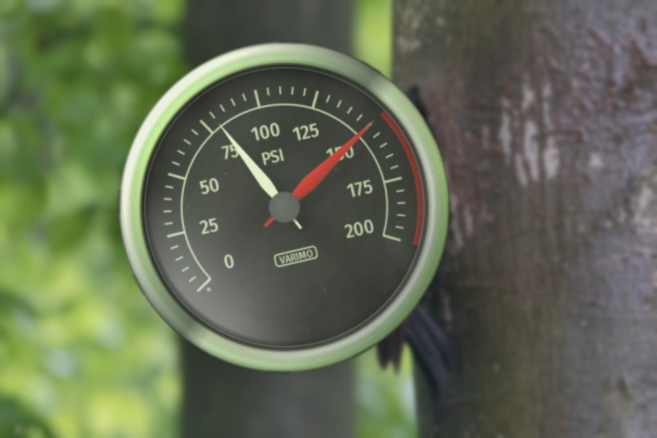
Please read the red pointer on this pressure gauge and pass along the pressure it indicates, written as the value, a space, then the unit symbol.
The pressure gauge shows 150 psi
